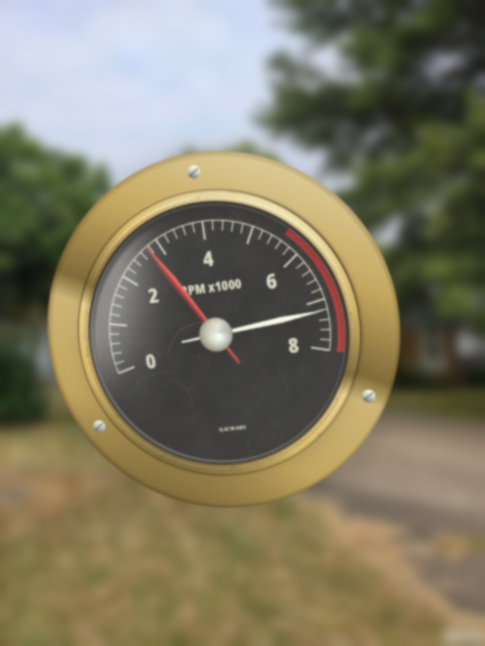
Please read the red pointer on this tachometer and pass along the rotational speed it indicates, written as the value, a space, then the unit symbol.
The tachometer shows 2800 rpm
